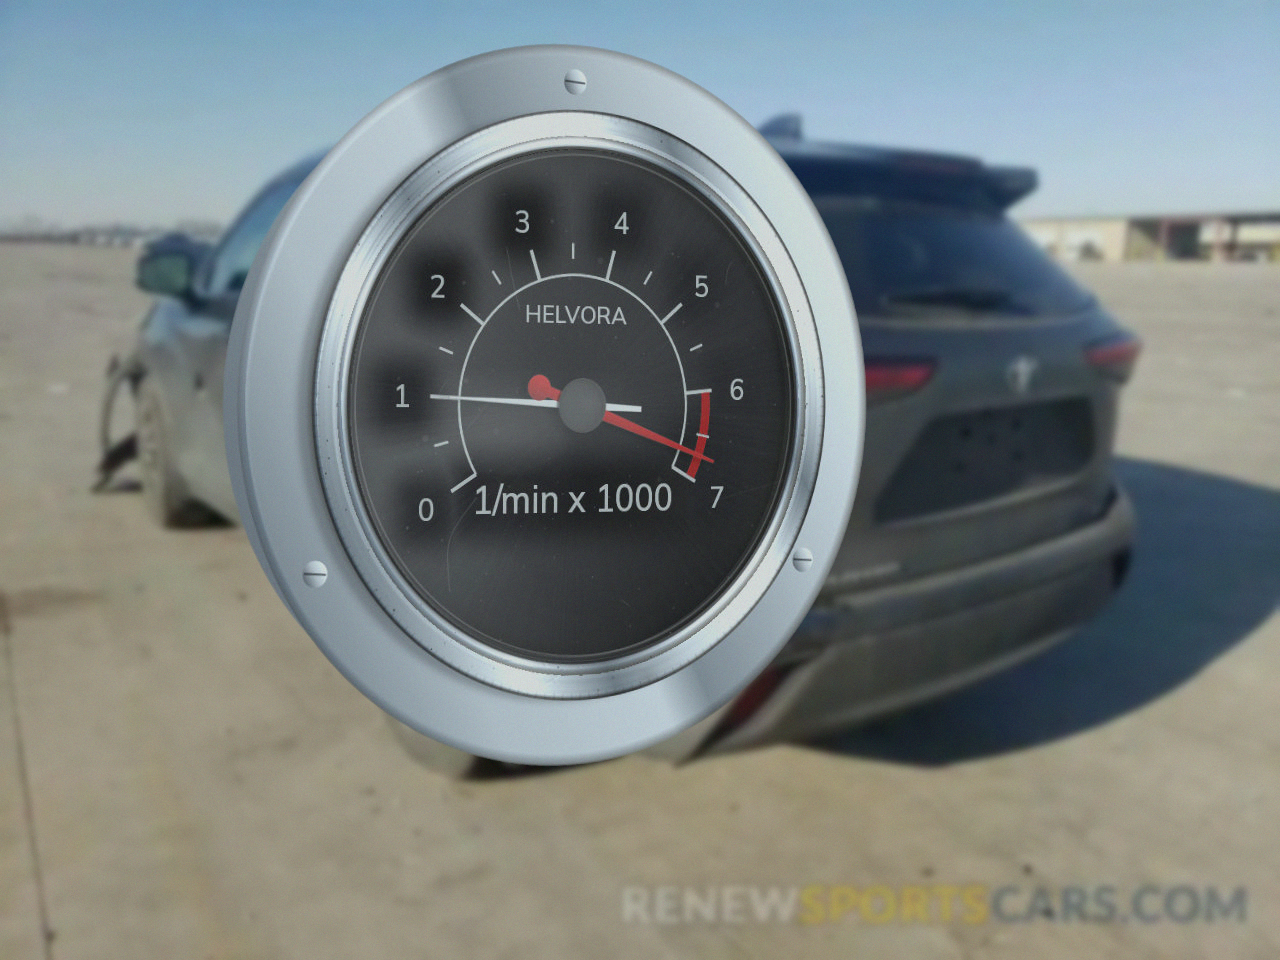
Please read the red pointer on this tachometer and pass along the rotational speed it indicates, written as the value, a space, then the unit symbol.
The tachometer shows 6750 rpm
